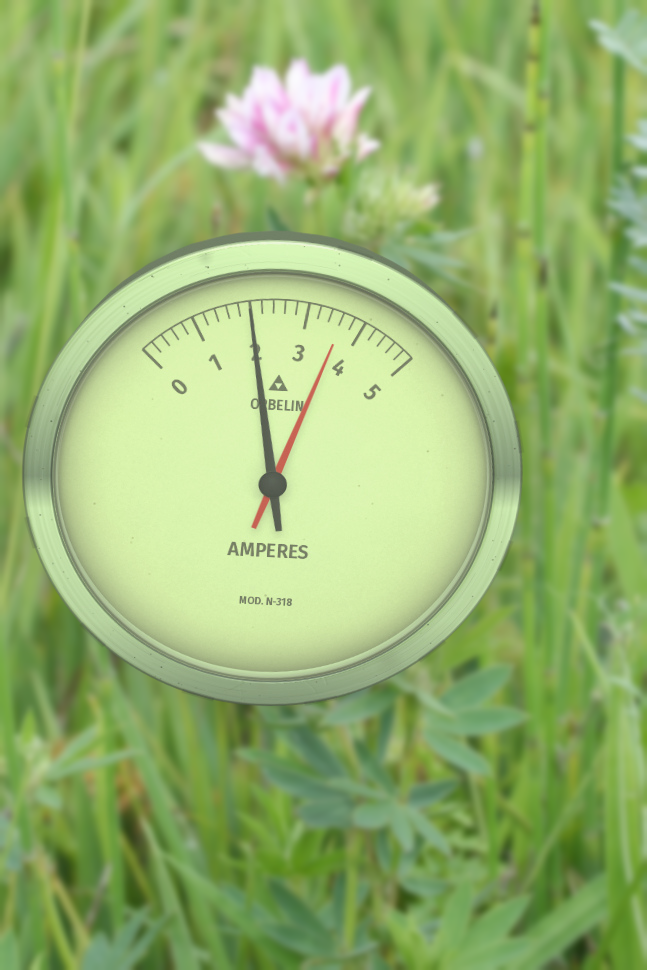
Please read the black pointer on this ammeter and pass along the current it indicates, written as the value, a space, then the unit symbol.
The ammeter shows 2 A
